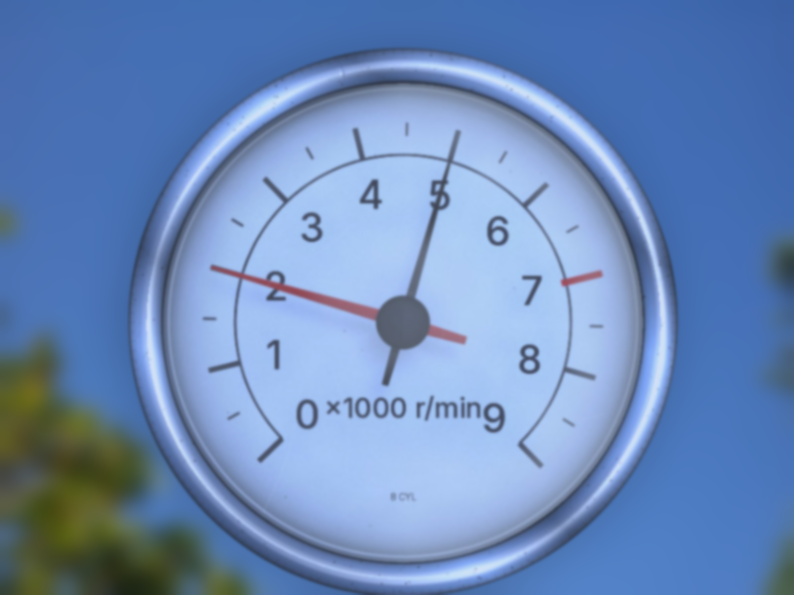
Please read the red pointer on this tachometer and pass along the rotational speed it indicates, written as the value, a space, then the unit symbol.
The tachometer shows 2000 rpm
